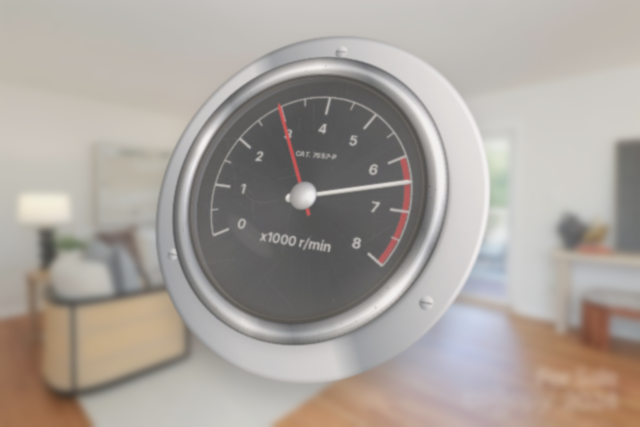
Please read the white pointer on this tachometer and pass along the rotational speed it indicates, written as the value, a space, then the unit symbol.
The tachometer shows 6500 rpm
